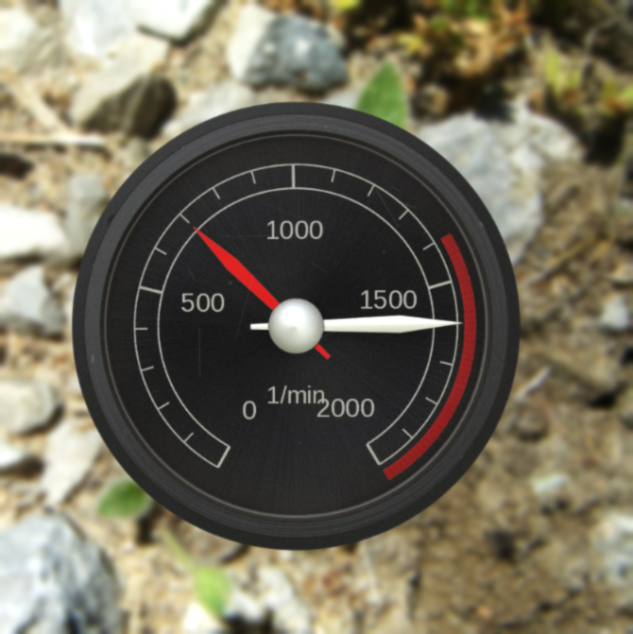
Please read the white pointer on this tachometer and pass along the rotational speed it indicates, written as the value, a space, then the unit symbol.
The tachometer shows 1600 rpm
